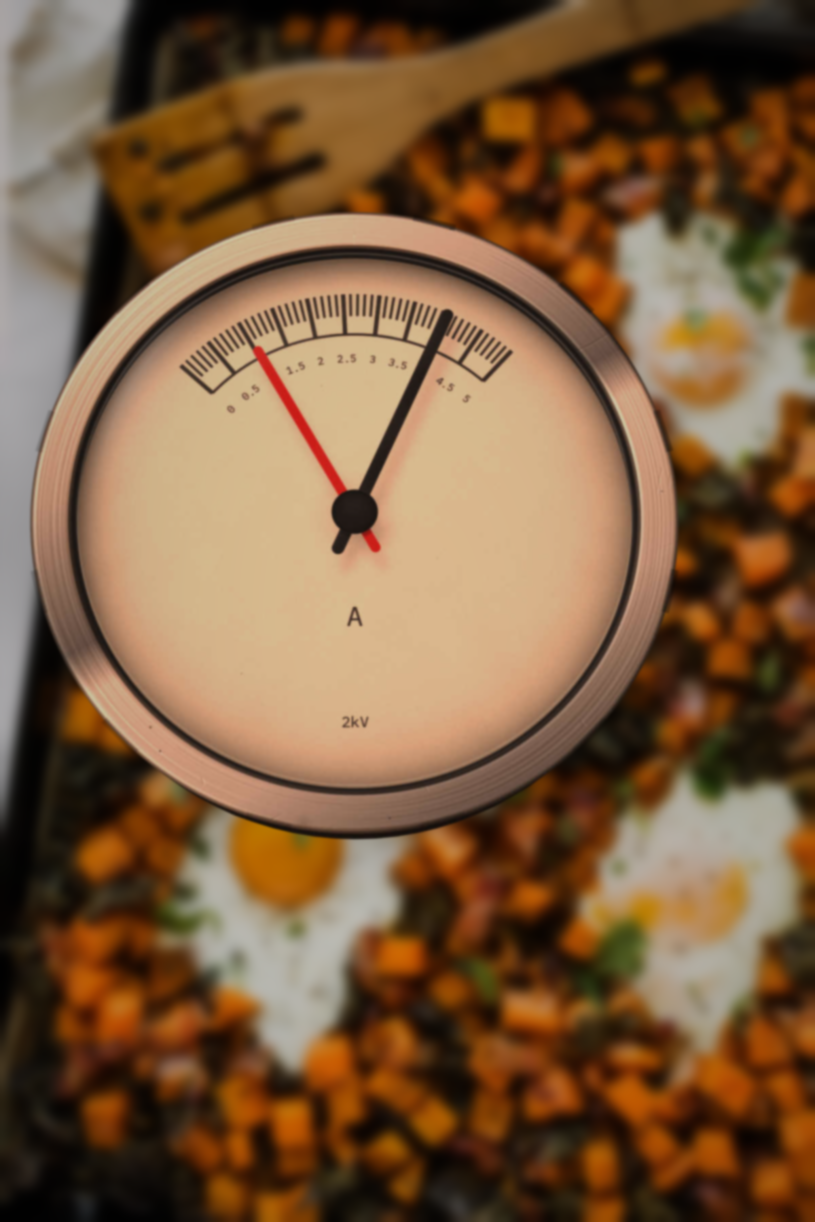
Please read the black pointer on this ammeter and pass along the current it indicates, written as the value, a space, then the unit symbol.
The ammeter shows 4 A
